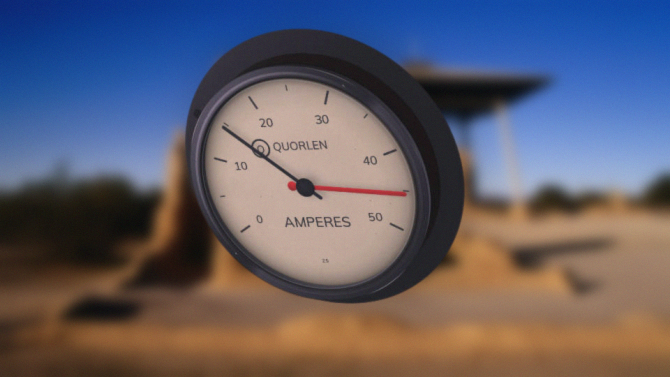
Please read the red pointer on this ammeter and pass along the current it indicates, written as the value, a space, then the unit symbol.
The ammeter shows 45 A
